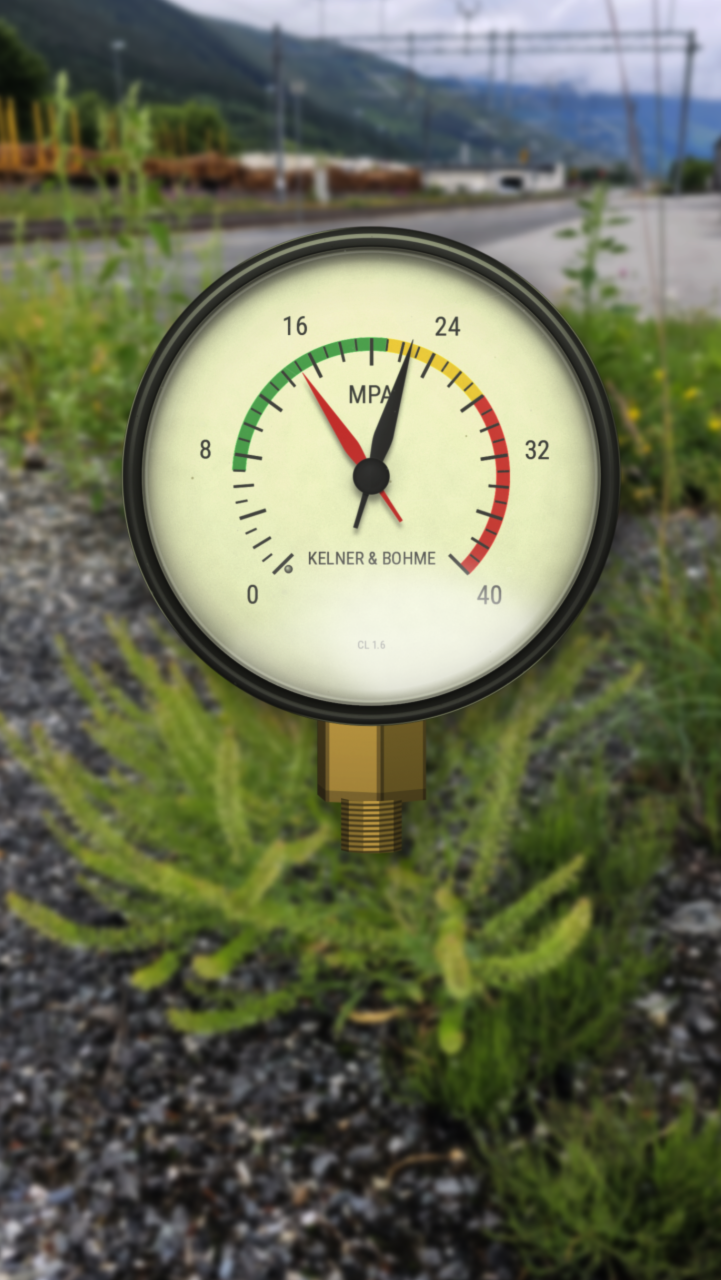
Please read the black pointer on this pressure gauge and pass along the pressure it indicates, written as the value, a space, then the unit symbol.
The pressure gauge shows 22.5 MPa
